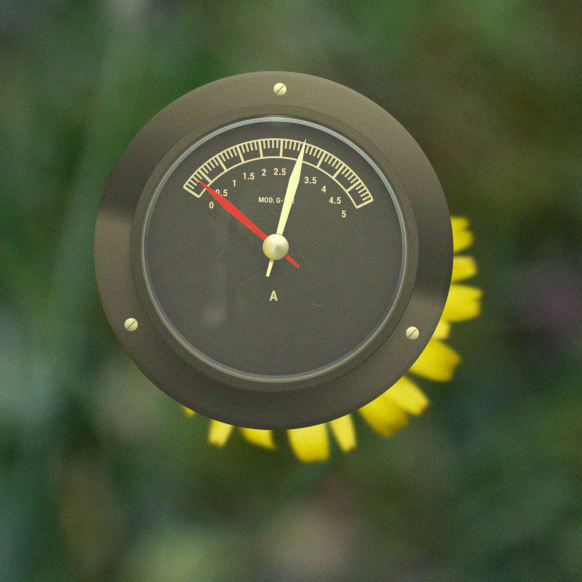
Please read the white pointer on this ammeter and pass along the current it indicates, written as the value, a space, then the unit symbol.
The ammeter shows 3 A
